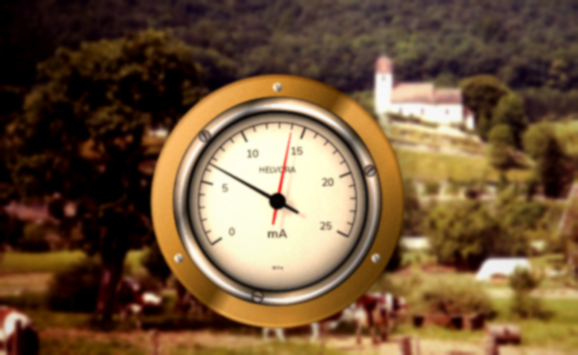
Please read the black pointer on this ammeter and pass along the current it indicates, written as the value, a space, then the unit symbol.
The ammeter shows 6.5 mA
